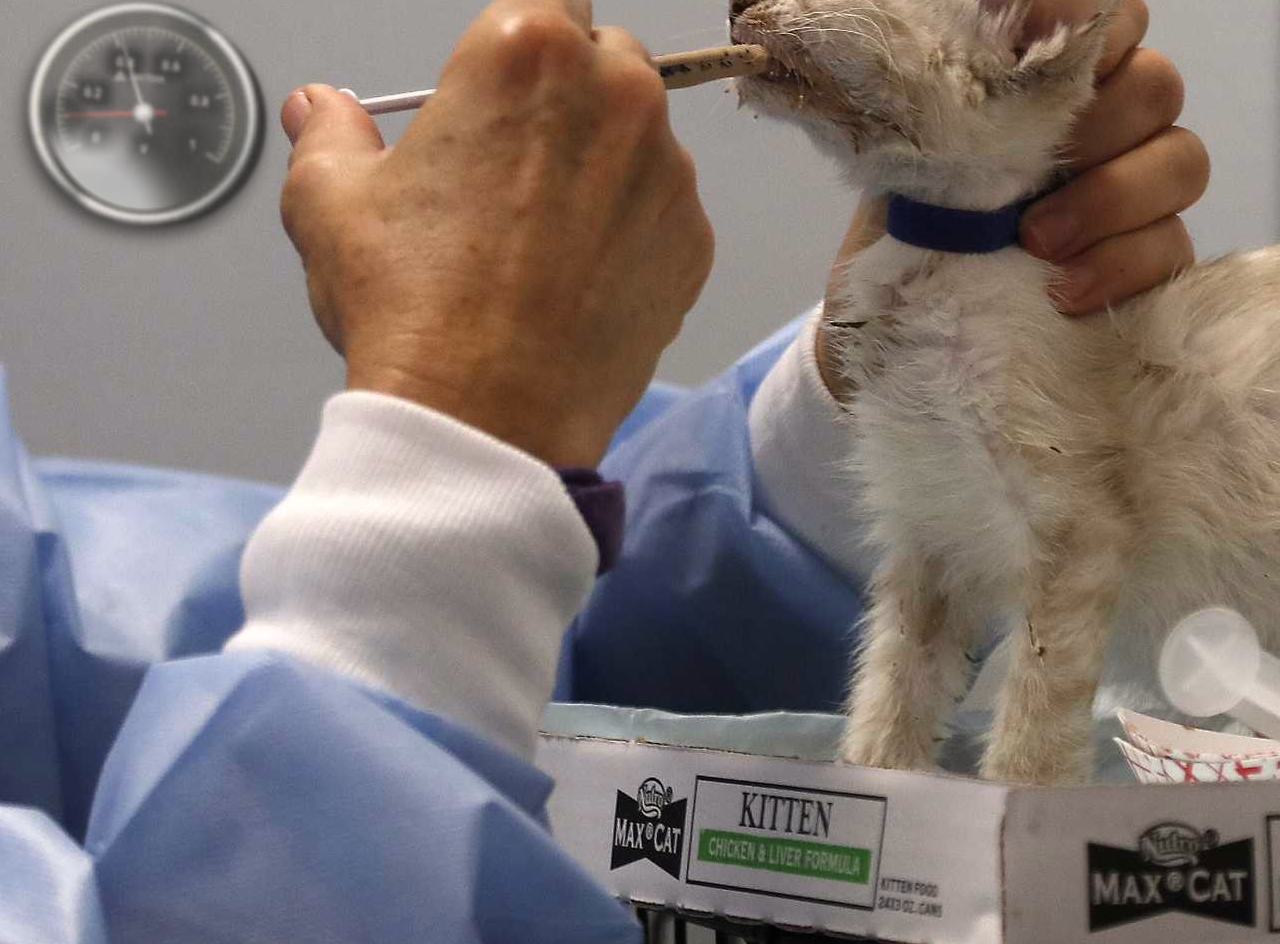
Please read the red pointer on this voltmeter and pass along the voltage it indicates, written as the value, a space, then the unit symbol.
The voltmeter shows 0.1 V
